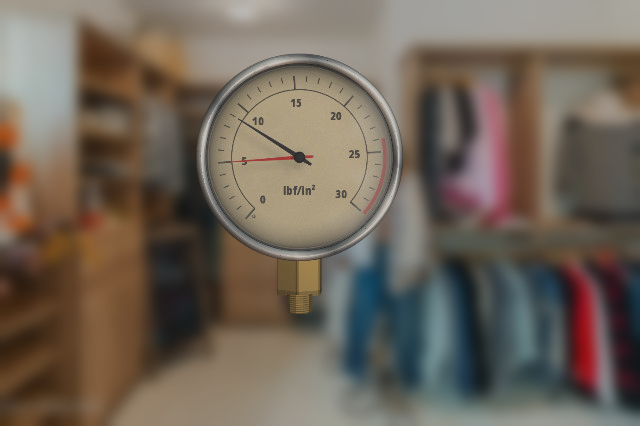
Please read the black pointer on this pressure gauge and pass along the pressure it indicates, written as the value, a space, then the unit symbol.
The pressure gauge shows 9 psi
